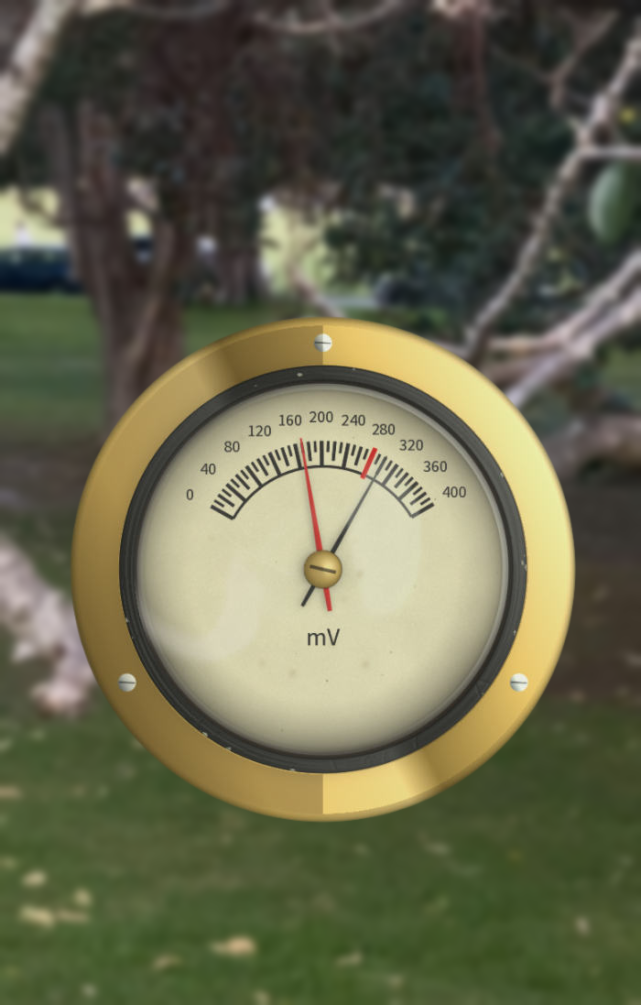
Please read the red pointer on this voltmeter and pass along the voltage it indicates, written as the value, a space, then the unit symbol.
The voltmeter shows 170 mV
